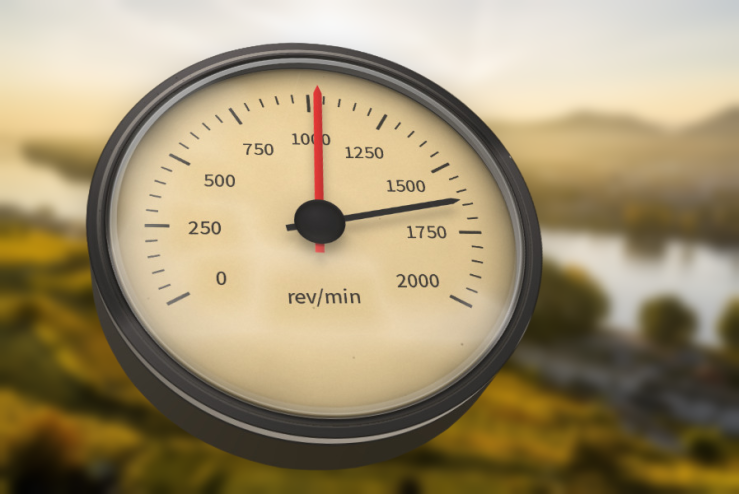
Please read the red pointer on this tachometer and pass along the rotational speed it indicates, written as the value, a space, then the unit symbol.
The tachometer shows 1025 rpm
